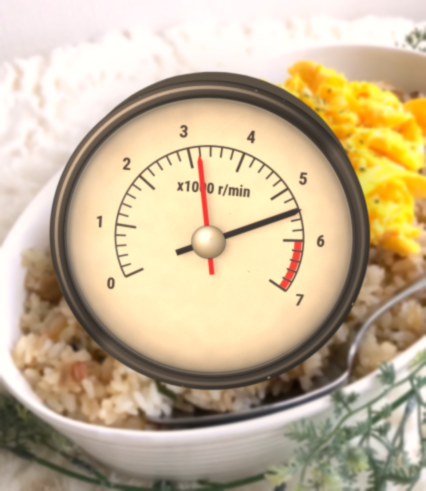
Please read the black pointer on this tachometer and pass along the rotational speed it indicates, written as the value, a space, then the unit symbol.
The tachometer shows 5400 rpm
